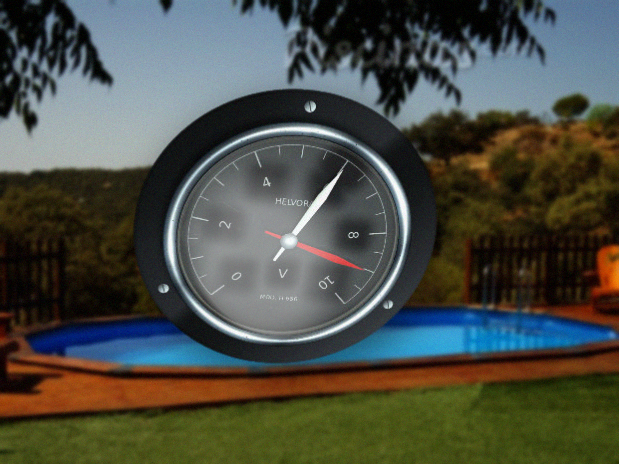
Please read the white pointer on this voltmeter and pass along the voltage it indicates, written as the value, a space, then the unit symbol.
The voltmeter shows 6 V
